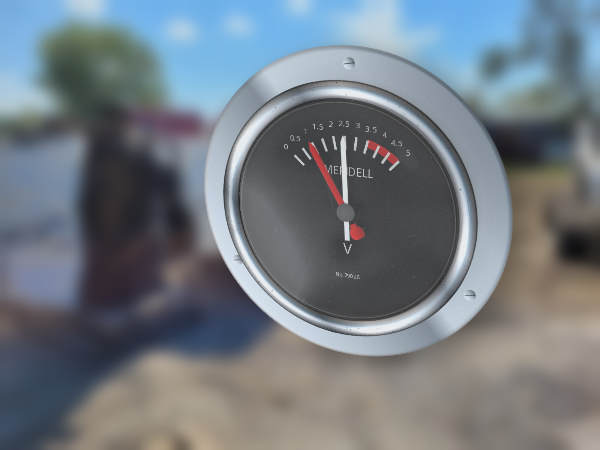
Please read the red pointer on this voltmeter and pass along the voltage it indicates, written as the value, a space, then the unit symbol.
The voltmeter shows 1 V
